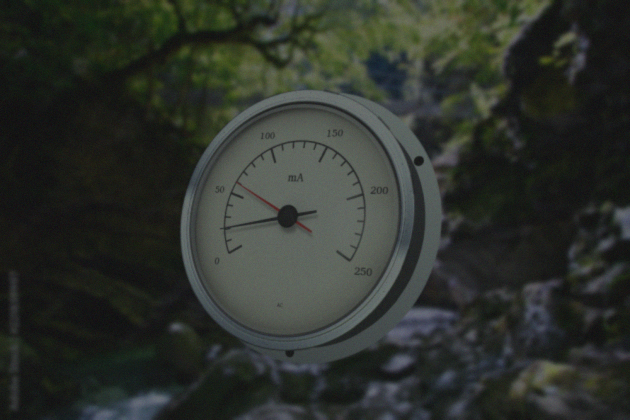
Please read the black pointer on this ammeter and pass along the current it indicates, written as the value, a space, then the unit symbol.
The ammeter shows 20 mA
